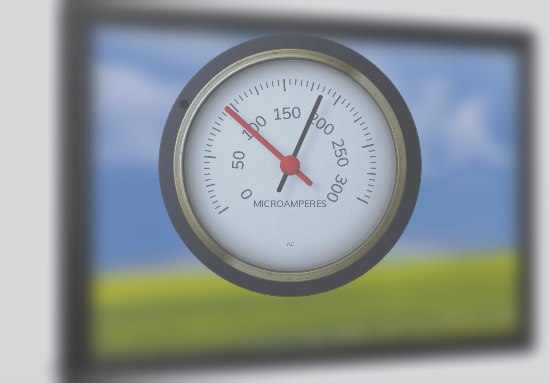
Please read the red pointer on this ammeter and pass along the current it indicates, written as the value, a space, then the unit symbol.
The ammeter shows 95 µA
